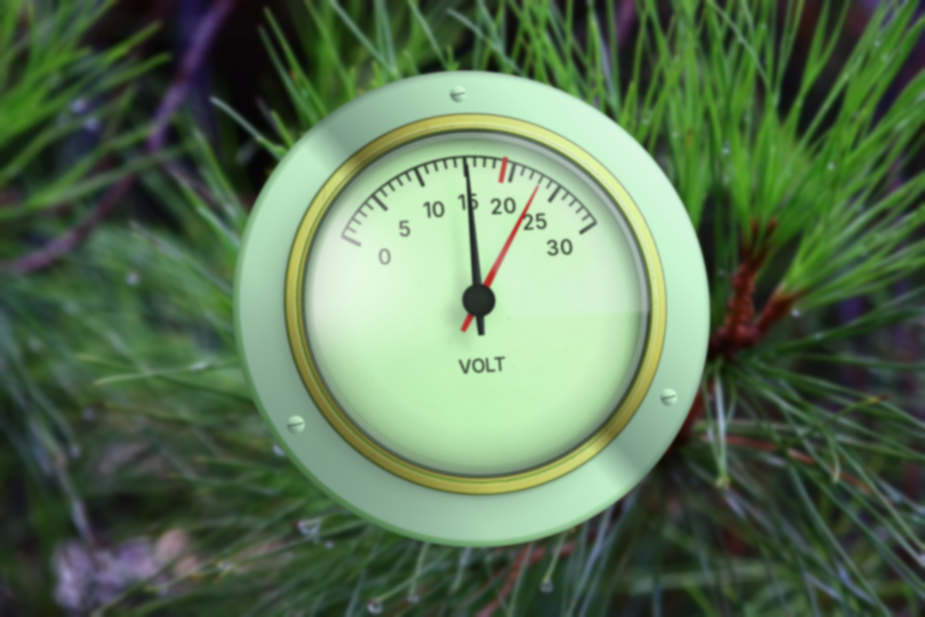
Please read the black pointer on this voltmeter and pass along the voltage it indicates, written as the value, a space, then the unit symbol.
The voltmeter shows 15 V
